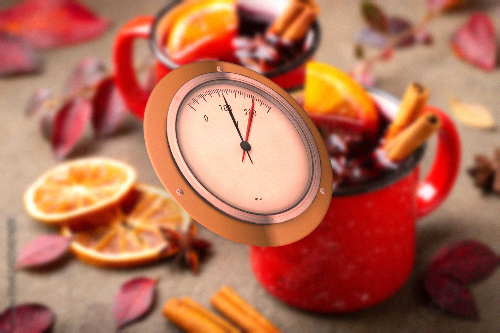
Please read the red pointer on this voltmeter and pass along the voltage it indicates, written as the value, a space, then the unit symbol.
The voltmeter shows 200 V
